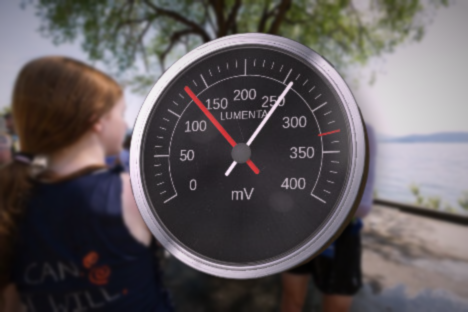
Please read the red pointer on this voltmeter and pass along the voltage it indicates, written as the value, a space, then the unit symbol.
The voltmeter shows 130 mV
